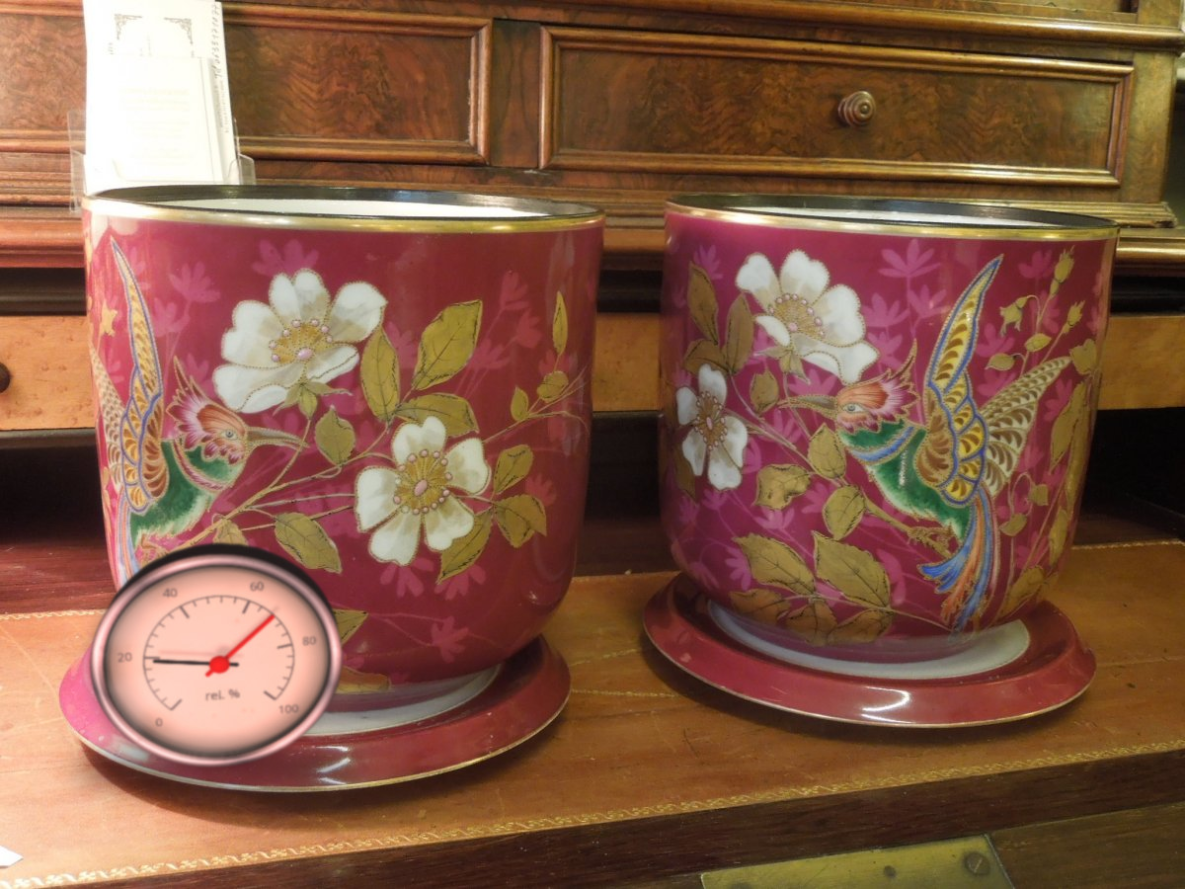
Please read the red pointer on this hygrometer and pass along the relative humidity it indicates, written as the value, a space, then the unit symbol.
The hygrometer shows 68 %
